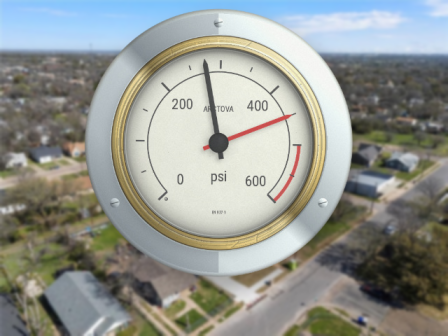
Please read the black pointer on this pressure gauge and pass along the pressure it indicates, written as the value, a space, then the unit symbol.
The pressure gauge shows 275 psi
